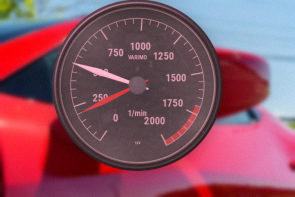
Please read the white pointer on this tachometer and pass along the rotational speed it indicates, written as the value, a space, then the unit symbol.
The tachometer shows 500 rpm
